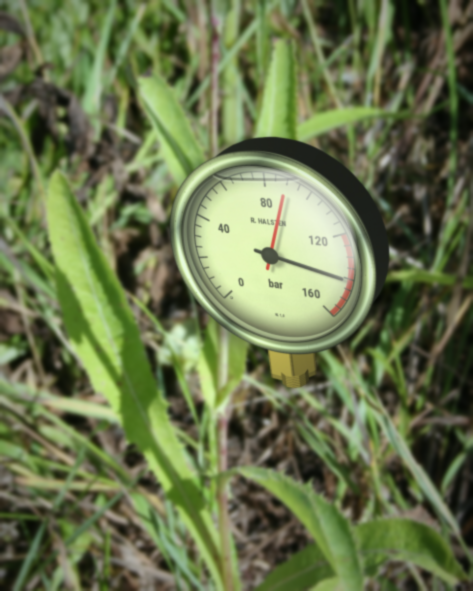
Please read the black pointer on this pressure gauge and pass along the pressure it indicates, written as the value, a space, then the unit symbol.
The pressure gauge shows 140 bar
